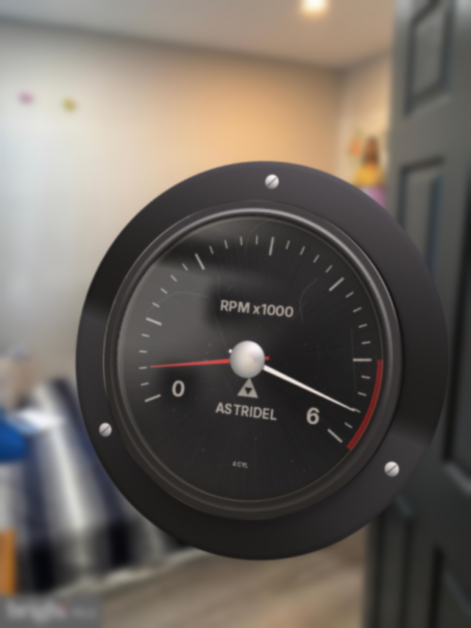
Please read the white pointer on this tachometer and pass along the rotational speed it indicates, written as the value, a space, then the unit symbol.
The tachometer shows 5600 rpm
